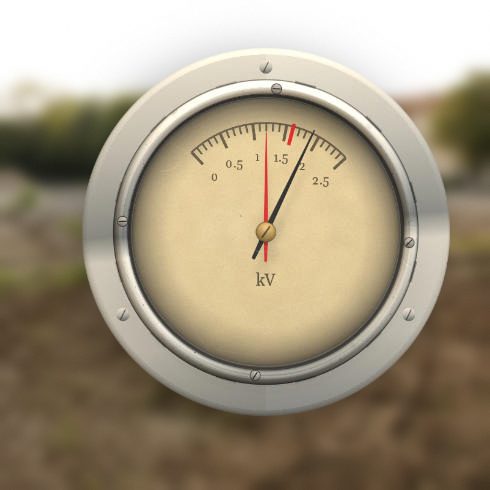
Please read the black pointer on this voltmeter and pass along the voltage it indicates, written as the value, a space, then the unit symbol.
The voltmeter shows 1.9 kV
